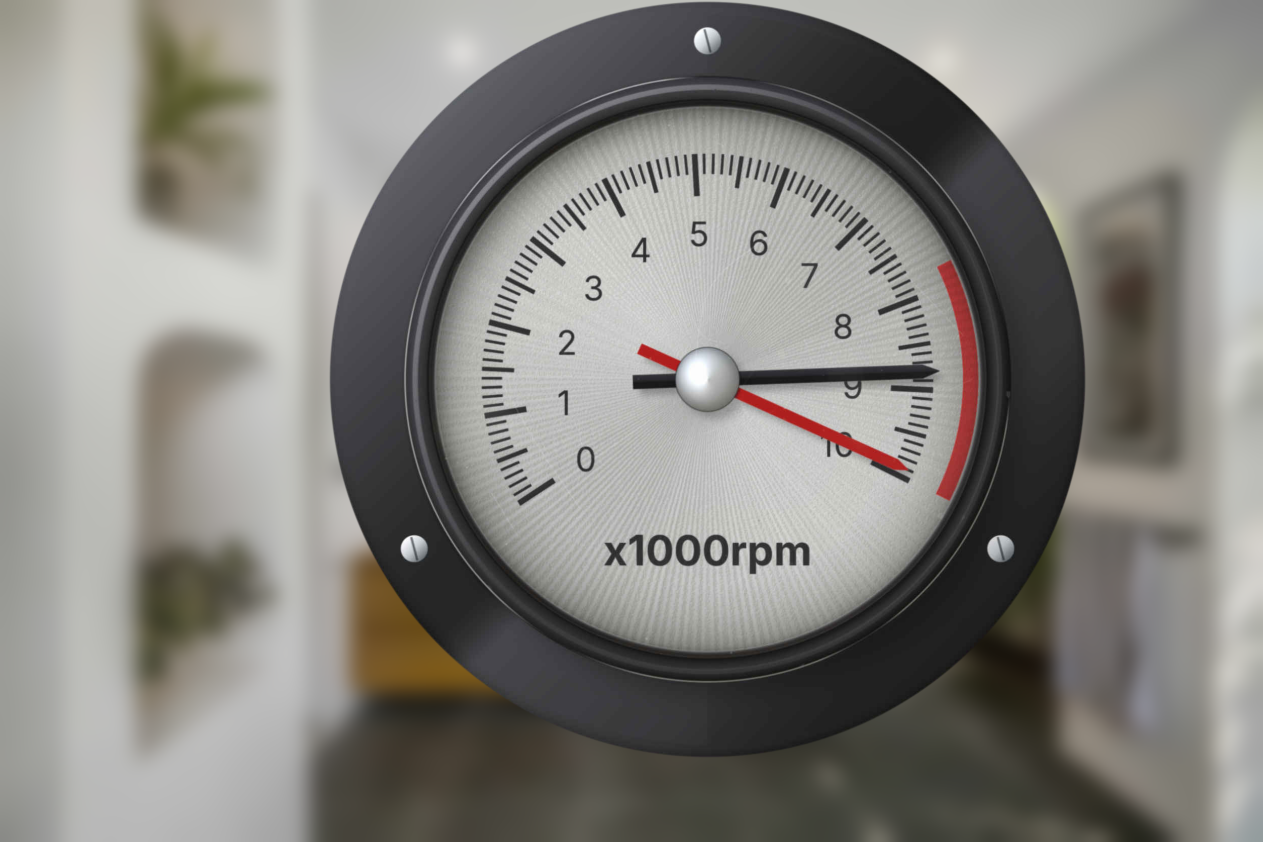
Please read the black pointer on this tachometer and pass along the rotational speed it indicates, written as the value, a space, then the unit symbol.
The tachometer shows 8800 rpm
